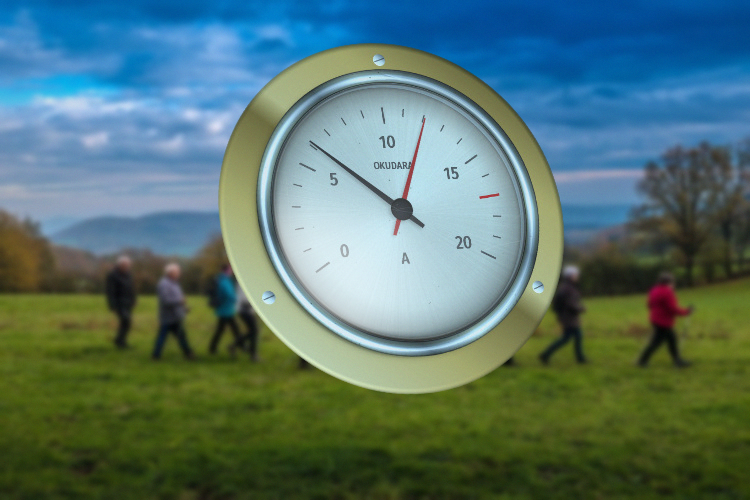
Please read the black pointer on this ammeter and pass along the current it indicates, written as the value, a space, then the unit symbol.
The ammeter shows 6 A
